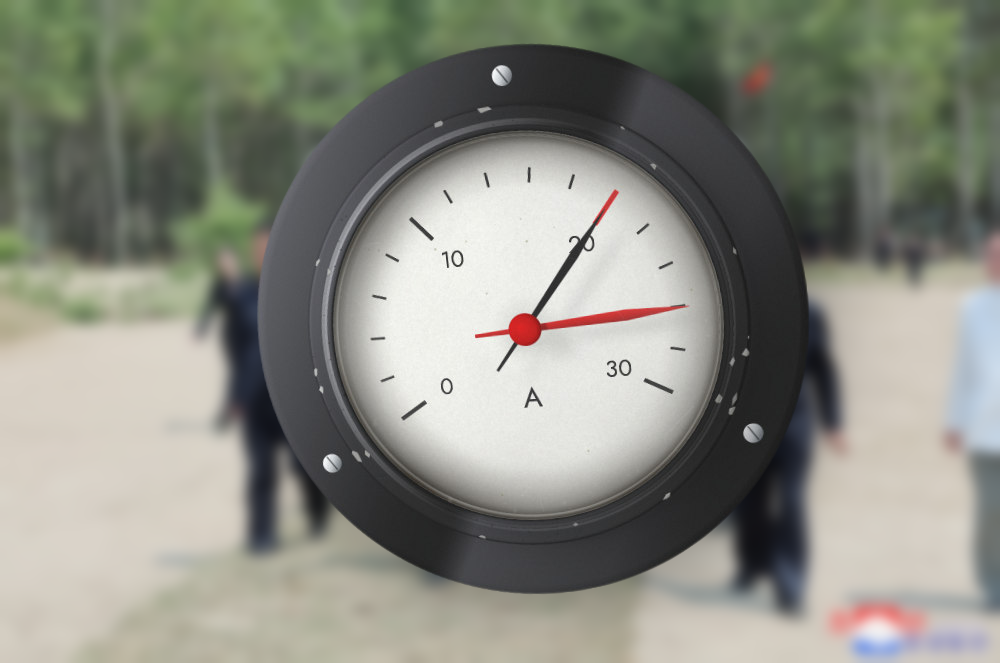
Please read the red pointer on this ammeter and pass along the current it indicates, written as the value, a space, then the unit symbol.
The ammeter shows 26 A
